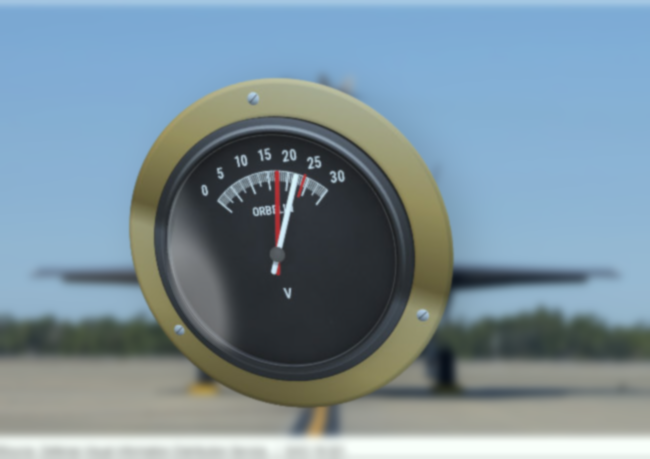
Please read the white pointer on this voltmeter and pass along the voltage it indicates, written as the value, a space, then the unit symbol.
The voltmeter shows 22.5 V
